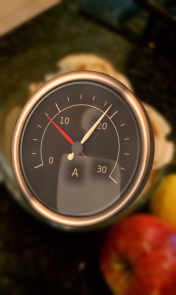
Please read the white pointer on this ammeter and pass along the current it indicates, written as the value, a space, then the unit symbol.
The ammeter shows 19 A
